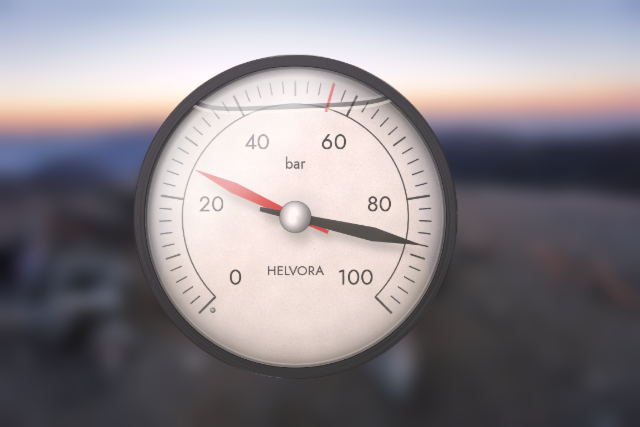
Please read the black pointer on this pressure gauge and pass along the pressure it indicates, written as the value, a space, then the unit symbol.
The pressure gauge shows 88 bar
